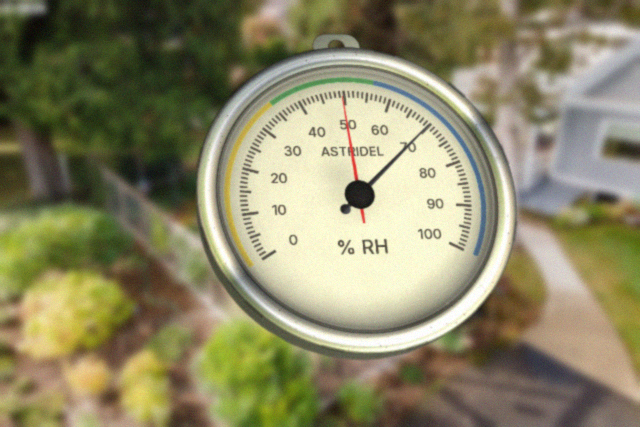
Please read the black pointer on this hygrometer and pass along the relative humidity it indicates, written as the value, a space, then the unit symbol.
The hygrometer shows 70 %
